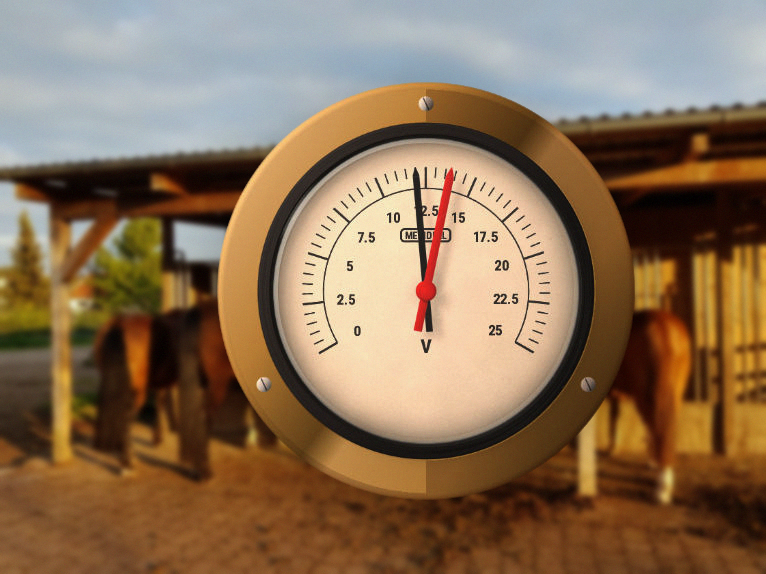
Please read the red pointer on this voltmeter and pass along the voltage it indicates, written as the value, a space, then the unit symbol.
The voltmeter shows 13.75 V
